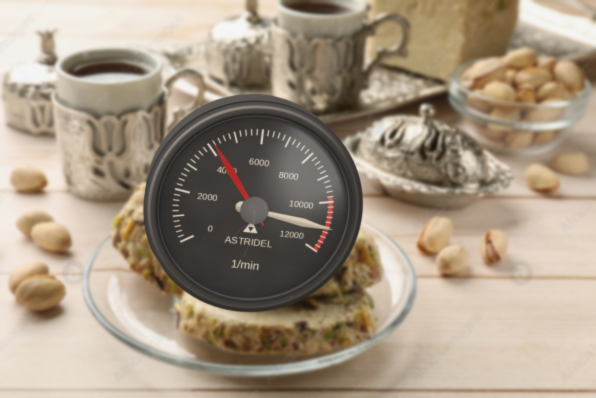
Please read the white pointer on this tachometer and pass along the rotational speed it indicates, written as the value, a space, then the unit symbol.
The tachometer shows 11000 rpm
